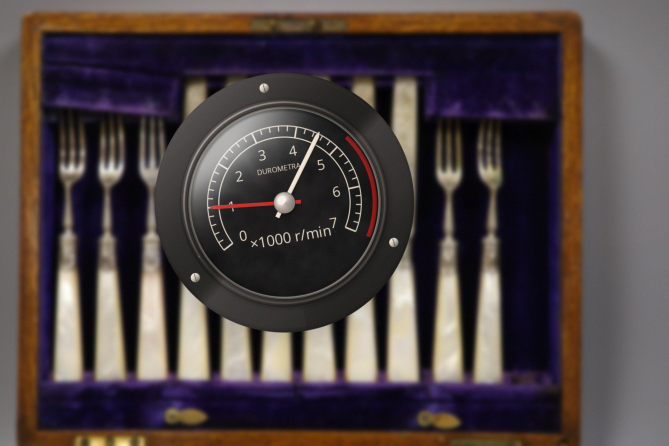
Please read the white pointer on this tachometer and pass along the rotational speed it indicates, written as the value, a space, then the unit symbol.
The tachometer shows 4500 rpm
